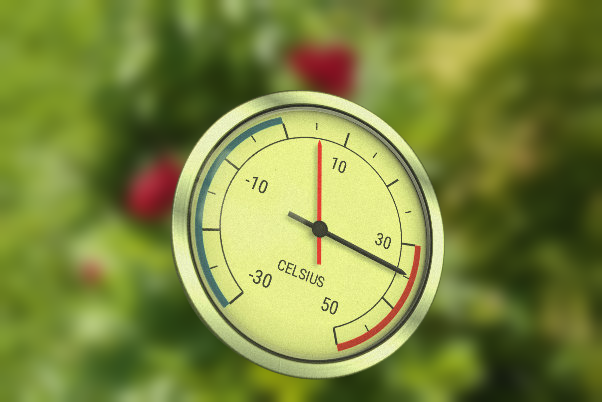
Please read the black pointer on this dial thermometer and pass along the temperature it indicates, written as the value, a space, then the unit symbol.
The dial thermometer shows 35 °C
